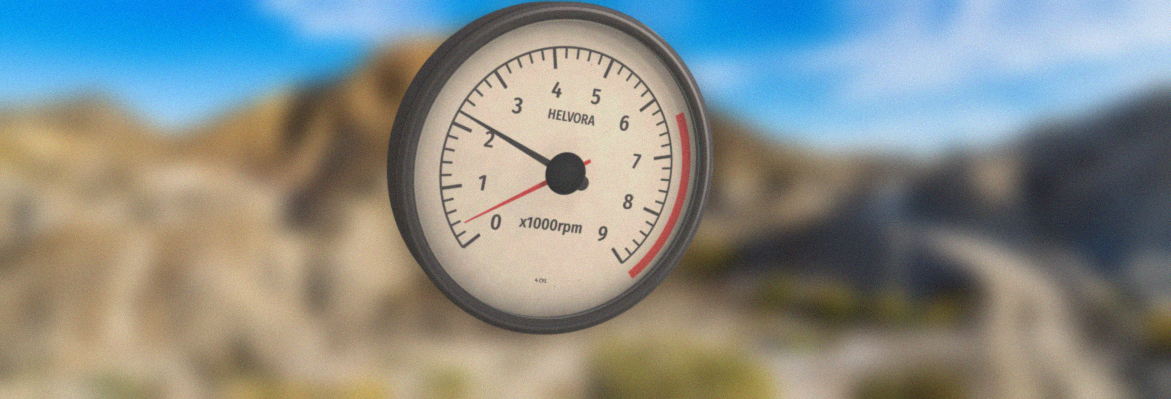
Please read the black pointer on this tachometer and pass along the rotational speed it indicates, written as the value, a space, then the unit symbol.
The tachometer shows 2200 rpm
